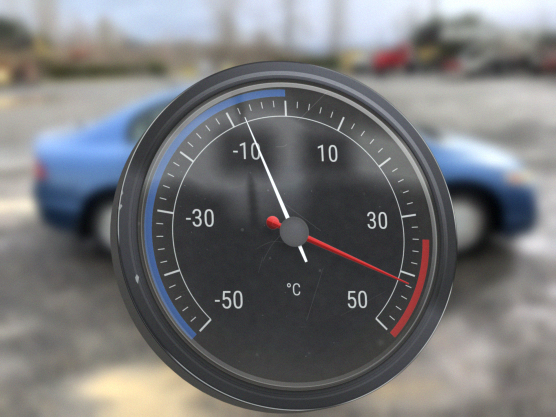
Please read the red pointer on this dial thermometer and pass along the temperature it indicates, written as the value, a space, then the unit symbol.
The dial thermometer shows 42 °C
